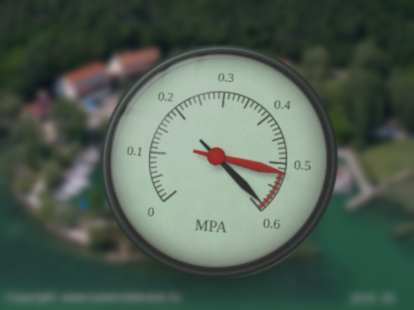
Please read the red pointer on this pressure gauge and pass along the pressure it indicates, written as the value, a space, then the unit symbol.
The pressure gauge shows 0.52 MPa
